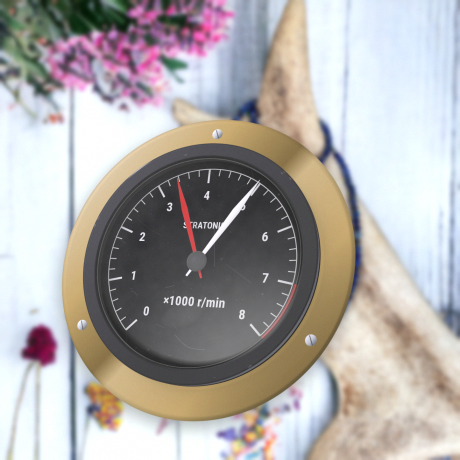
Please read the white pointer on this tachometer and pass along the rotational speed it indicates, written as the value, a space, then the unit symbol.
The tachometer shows 5000 rpm
